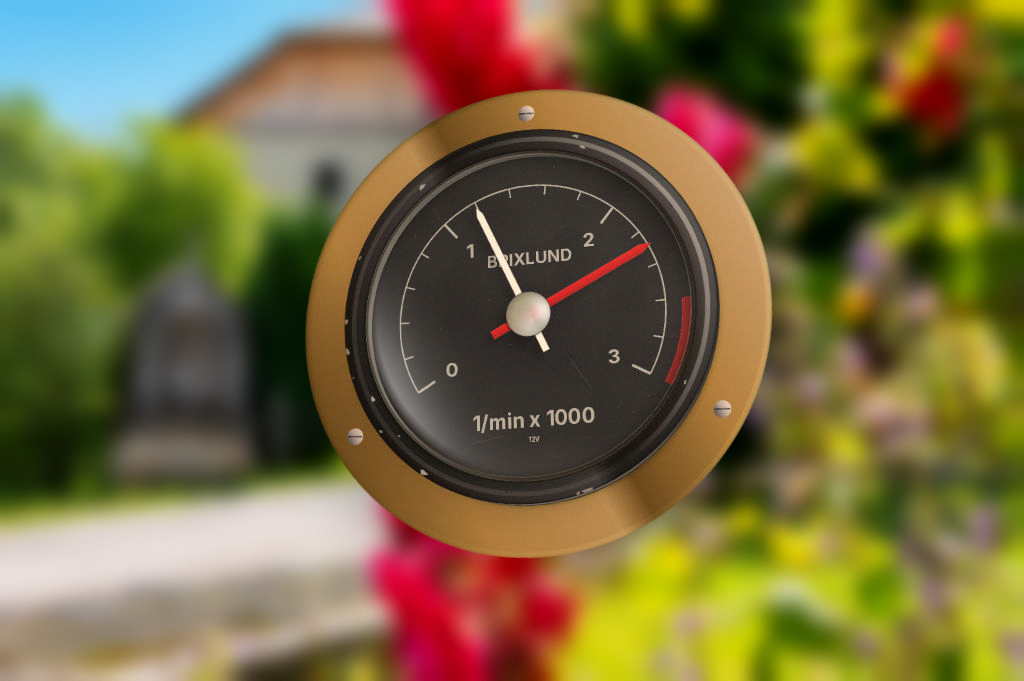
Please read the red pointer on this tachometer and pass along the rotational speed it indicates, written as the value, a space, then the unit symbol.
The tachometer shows 2300 rpm
